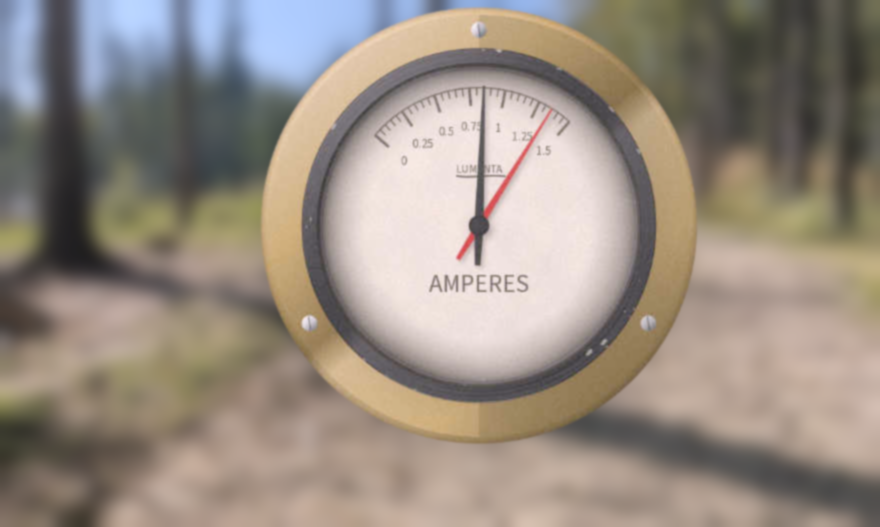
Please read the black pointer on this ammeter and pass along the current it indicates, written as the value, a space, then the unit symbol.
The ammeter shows 0.85 A
